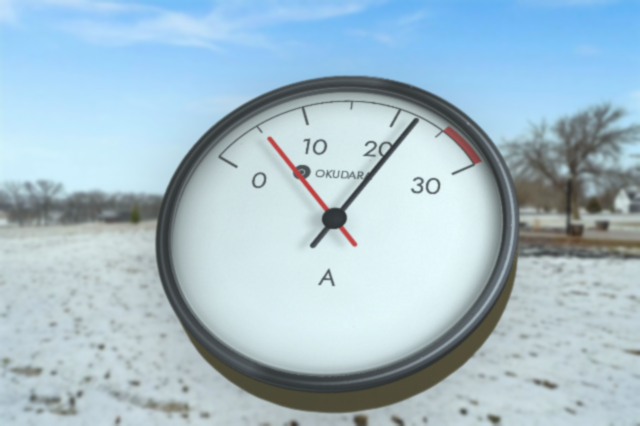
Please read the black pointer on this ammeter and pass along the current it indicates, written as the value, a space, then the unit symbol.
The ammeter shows 22.5 A
